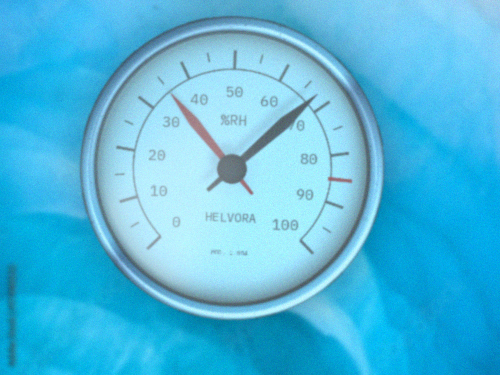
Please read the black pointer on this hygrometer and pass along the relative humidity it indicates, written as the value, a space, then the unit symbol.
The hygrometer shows 67.5 %
